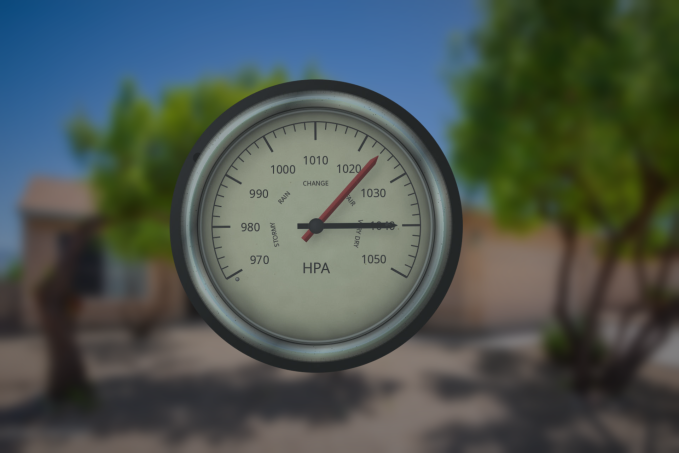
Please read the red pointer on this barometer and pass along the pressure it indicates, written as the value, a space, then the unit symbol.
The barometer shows 1024 hPa
